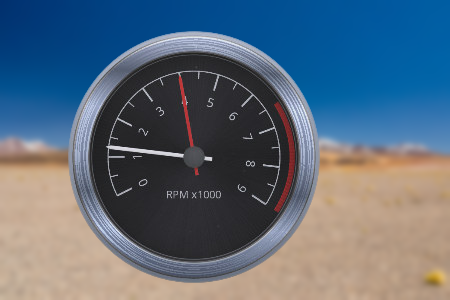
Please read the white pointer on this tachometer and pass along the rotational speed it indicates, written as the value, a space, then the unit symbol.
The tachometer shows 1250 rpm
